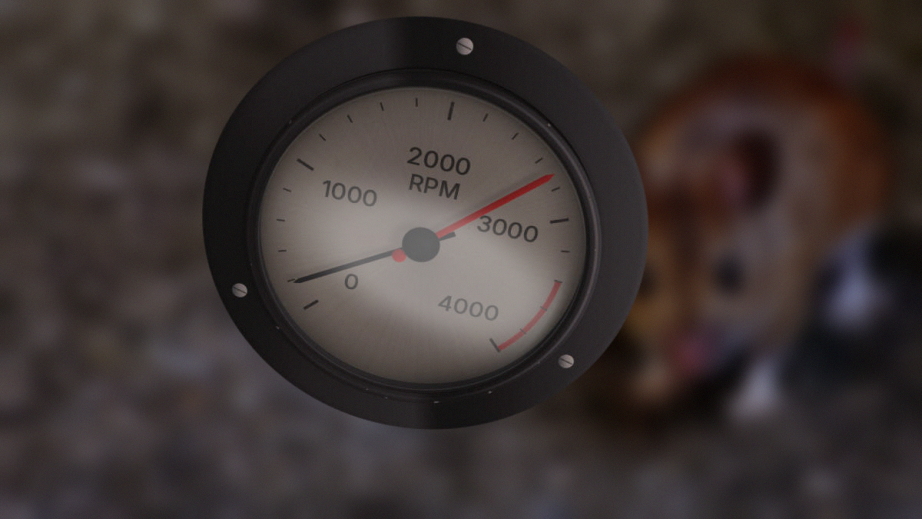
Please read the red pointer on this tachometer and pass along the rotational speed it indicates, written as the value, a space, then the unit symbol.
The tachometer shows 2700 rpm
